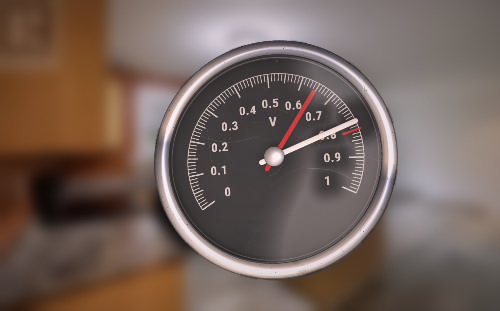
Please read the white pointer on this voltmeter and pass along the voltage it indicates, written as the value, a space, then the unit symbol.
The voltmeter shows 0.8 V
